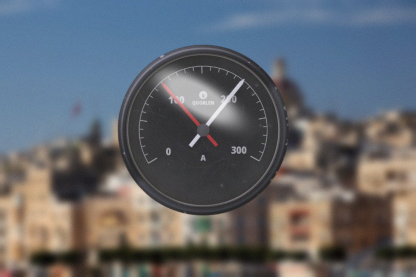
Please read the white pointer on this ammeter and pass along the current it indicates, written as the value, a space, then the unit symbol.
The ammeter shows 200 A
